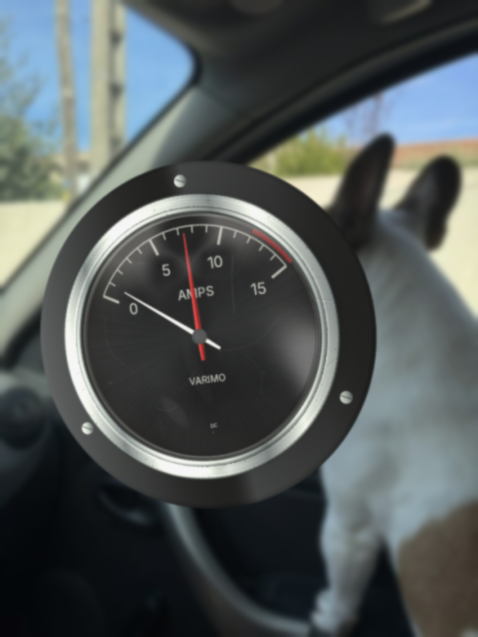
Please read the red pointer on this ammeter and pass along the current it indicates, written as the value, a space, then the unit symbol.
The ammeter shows 7.5 A
